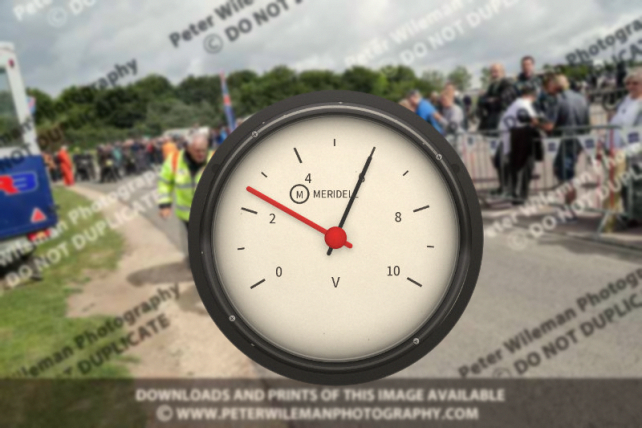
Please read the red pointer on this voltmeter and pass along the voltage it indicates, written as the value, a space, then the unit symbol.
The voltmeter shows 2.5 V
